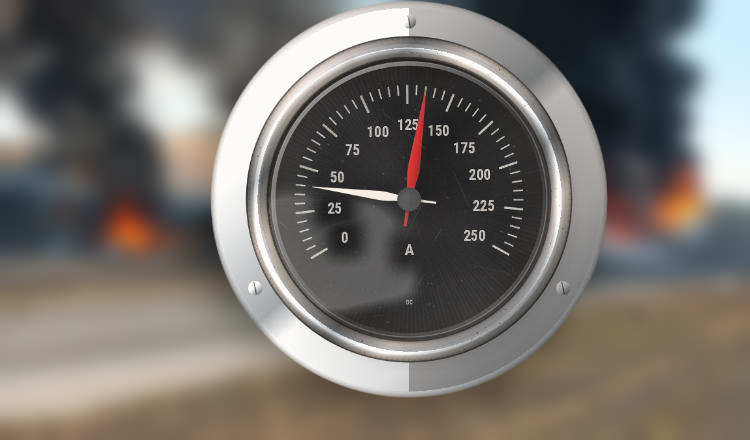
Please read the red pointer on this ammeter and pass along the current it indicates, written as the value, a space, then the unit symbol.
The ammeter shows 135 A
